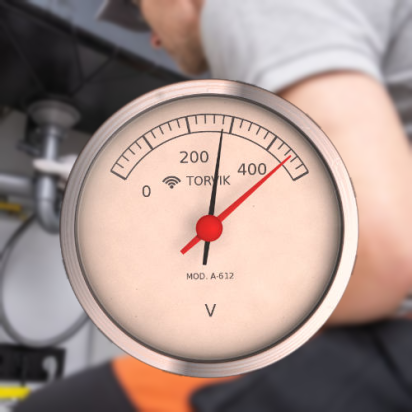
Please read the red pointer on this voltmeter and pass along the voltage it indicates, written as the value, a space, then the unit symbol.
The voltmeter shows 450 V
